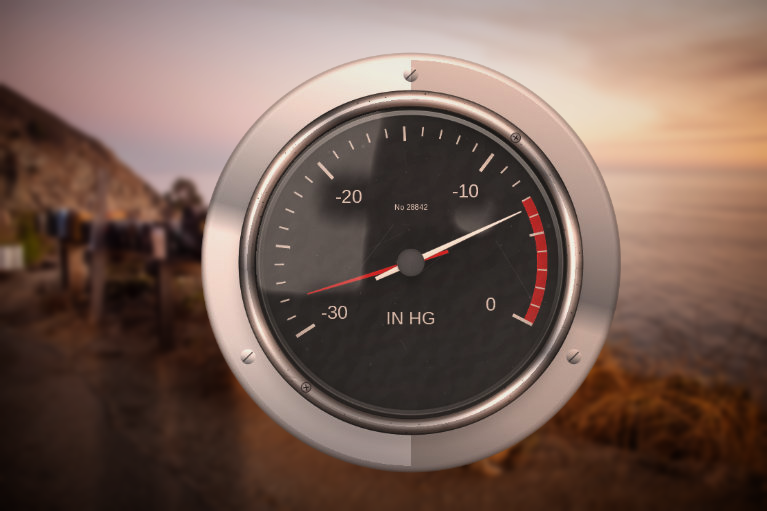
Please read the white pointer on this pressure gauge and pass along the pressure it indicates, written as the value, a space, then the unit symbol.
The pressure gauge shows -6.5 inHg
